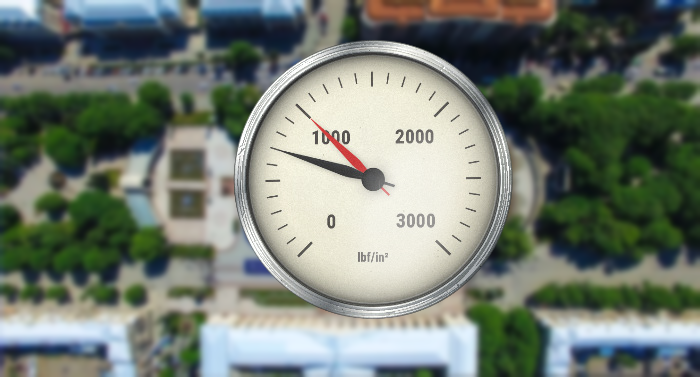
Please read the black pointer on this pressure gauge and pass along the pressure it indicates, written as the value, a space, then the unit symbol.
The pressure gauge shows 700 psi
